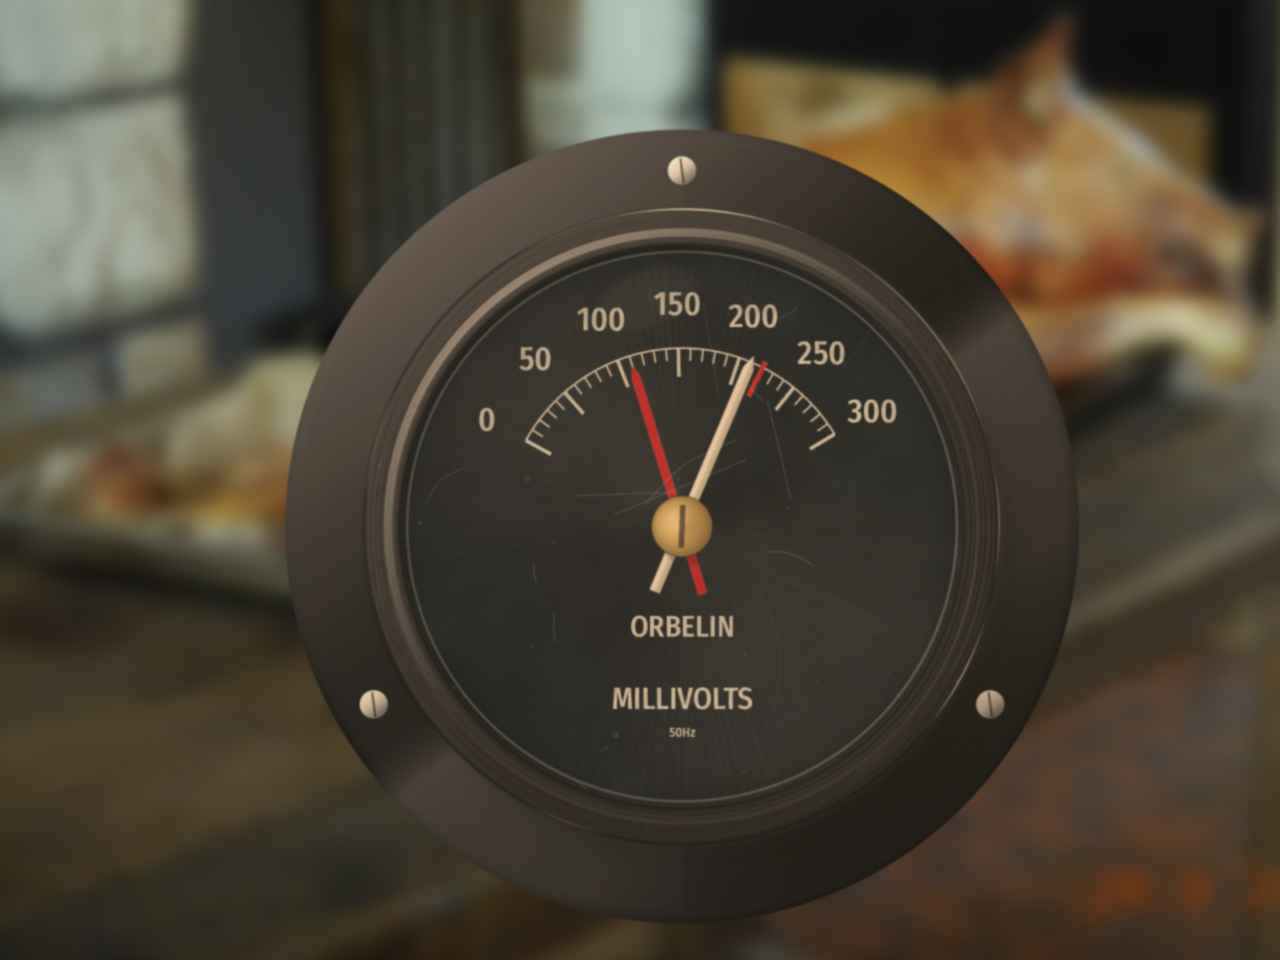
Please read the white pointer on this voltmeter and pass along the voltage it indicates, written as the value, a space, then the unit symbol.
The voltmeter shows 210 mV
